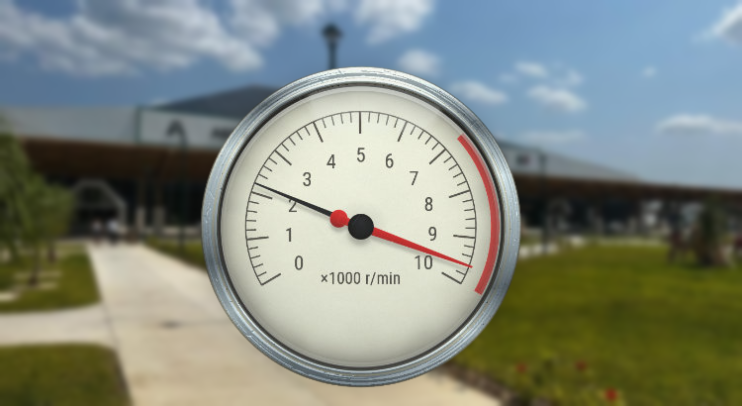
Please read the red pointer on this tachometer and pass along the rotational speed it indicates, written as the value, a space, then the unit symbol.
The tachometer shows 9600 rpm
